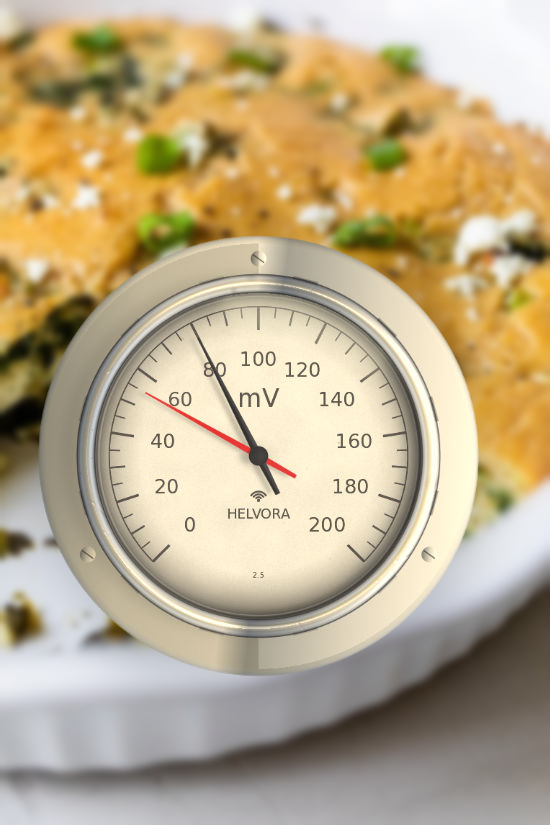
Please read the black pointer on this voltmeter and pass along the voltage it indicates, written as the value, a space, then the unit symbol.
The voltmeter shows 80 mV
